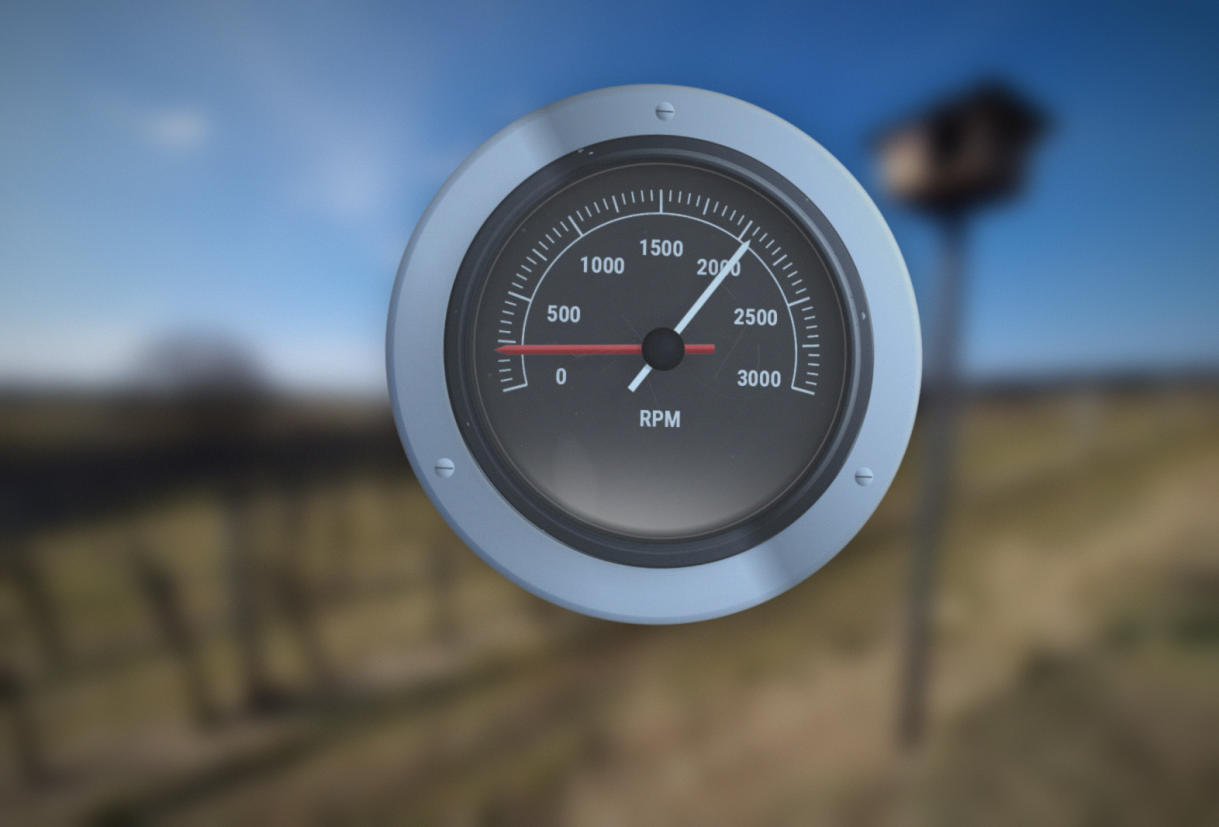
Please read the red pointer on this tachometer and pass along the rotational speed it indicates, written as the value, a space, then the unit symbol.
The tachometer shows 200 rpm
